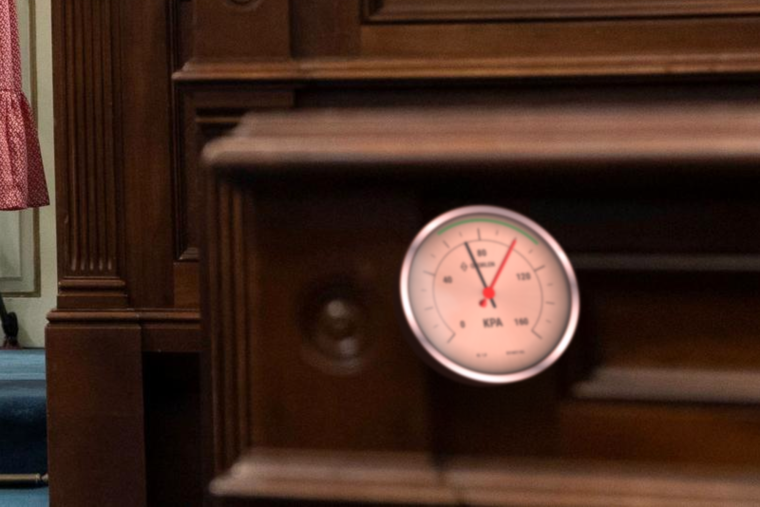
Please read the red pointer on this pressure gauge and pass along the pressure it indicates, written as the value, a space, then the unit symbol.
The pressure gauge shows 100 kPa
